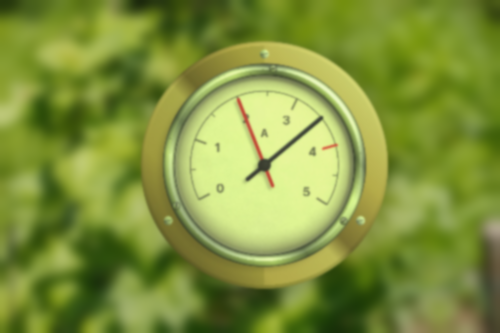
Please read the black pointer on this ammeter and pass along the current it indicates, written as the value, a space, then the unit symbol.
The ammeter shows 3.5 A
